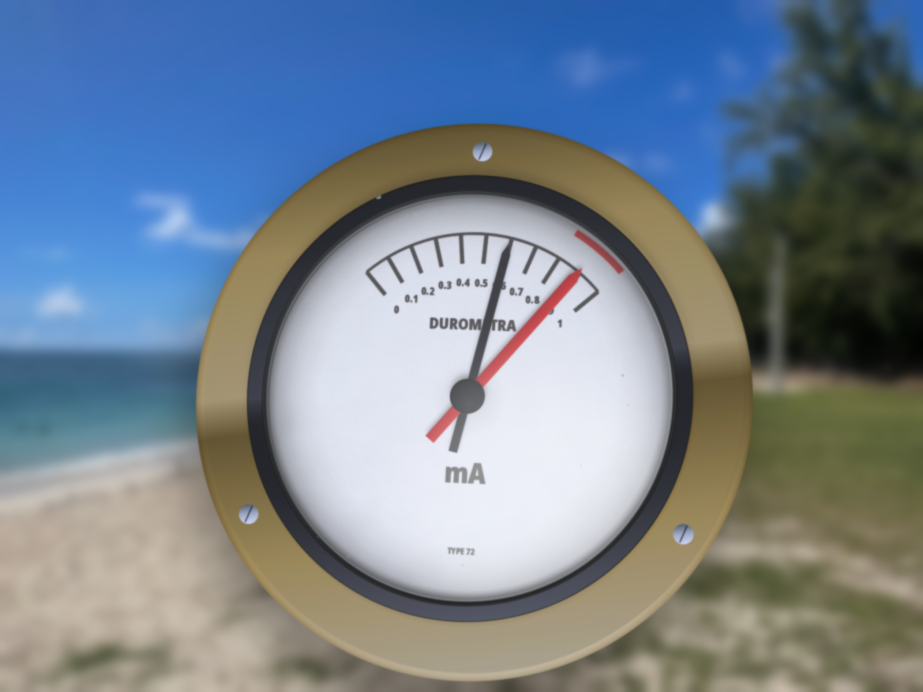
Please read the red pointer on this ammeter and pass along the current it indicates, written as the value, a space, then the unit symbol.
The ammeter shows 0.9 mA
